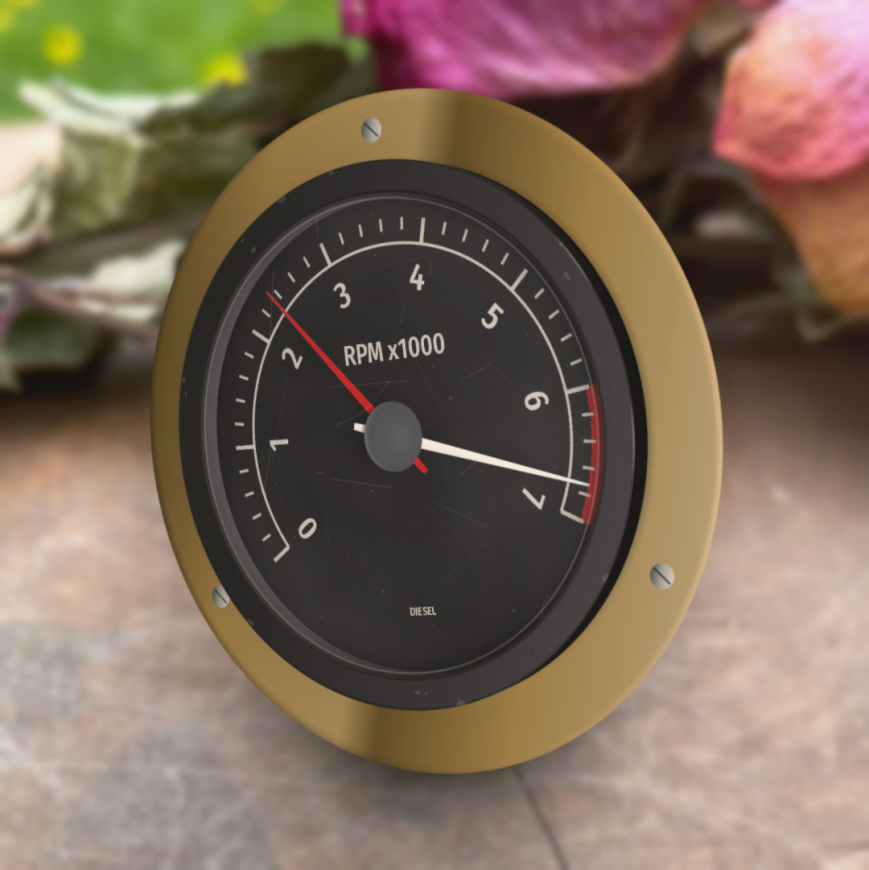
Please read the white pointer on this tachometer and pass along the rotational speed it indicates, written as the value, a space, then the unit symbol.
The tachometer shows 6700 rpm
